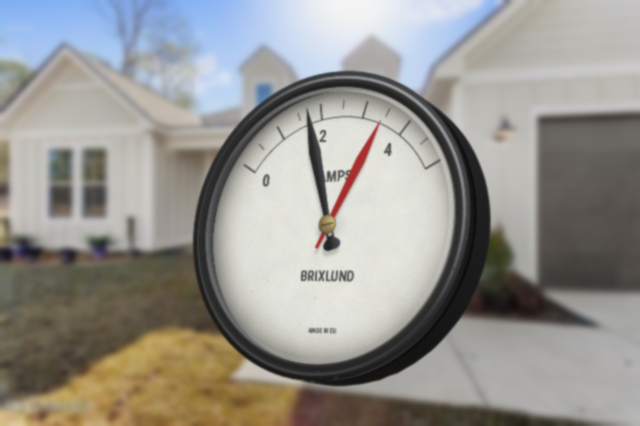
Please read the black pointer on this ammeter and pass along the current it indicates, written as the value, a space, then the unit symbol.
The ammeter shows 1.75 A
